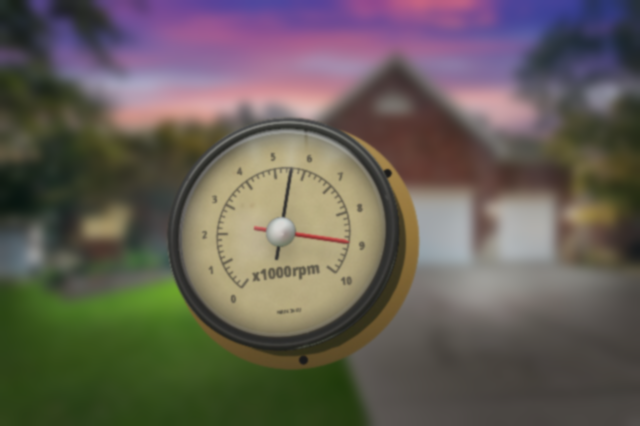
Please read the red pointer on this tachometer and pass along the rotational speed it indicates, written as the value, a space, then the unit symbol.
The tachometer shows 9000 rpm
